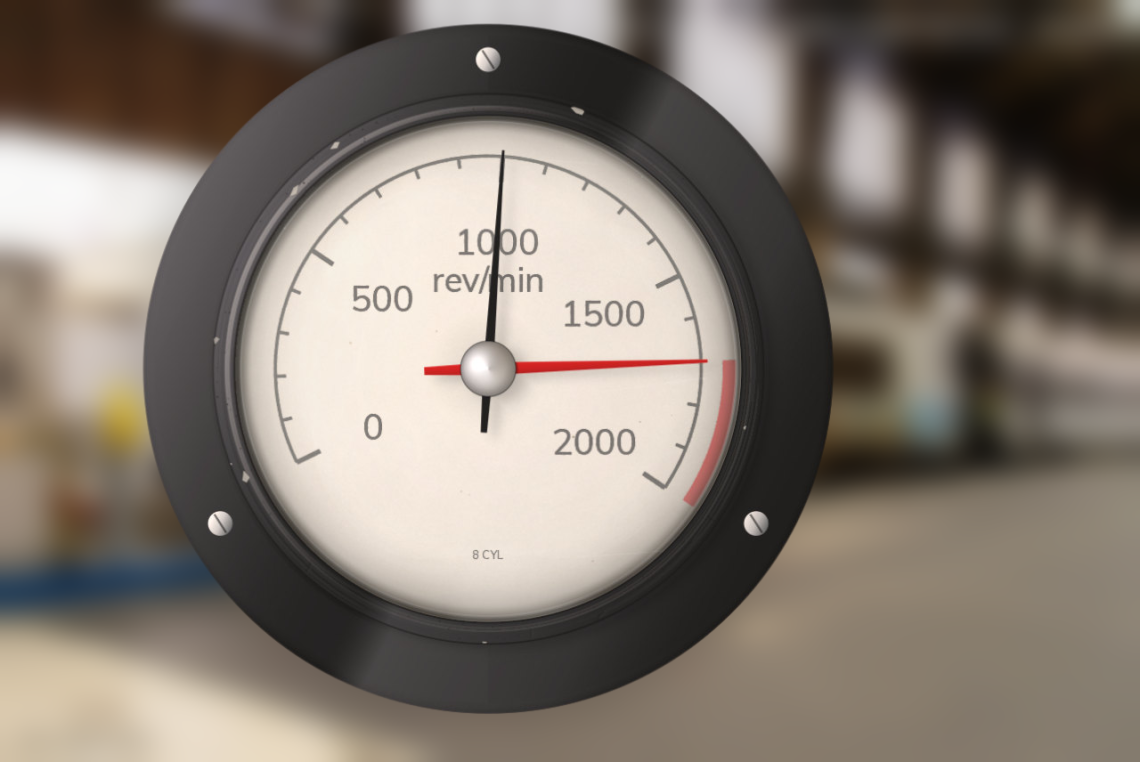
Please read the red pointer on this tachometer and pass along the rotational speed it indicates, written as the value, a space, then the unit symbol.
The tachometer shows 1700 rpm
